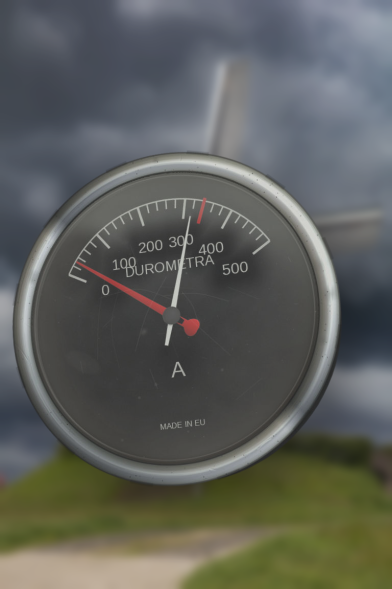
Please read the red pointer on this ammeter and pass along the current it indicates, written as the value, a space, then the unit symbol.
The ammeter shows 30 A
